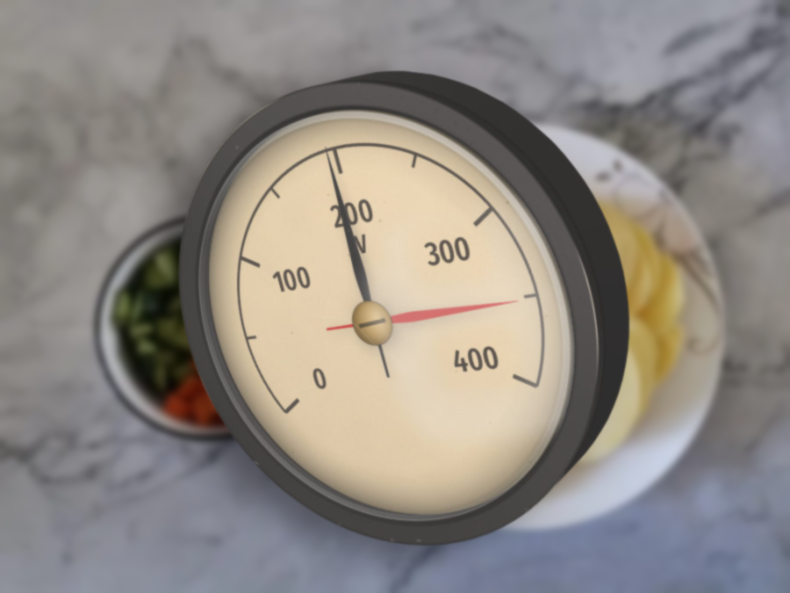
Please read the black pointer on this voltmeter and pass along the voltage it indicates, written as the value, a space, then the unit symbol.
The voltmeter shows 200 V
